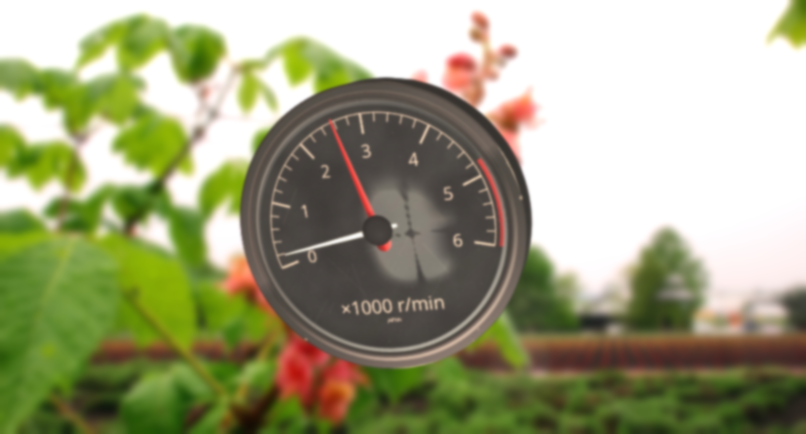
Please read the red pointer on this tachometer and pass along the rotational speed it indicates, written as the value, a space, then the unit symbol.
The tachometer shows 2600 rpm
